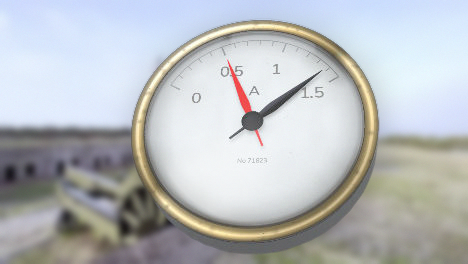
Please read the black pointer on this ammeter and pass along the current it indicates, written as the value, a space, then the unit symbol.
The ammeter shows 1.4 A
